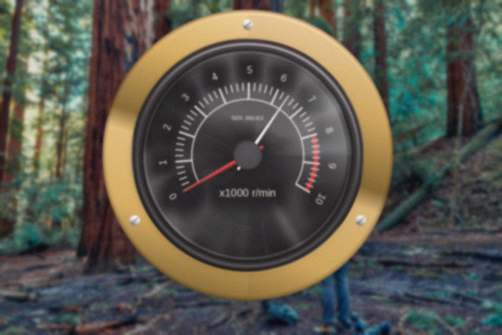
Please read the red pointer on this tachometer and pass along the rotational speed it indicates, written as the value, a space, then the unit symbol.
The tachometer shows 0 rpm
